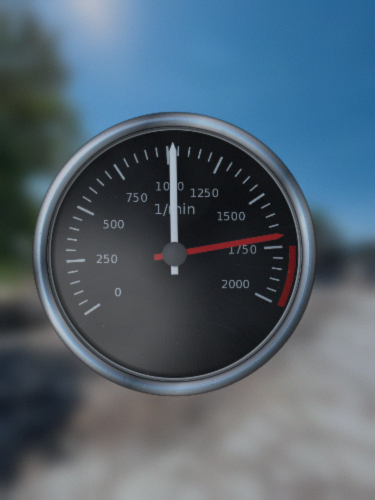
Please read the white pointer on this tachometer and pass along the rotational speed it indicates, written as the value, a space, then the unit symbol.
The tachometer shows 1025 rpm
